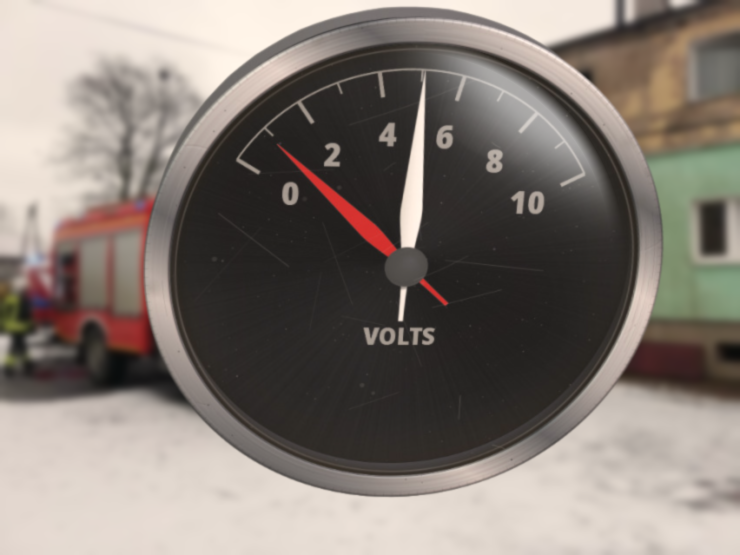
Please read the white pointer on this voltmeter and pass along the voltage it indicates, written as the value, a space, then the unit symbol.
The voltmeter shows 5 V
